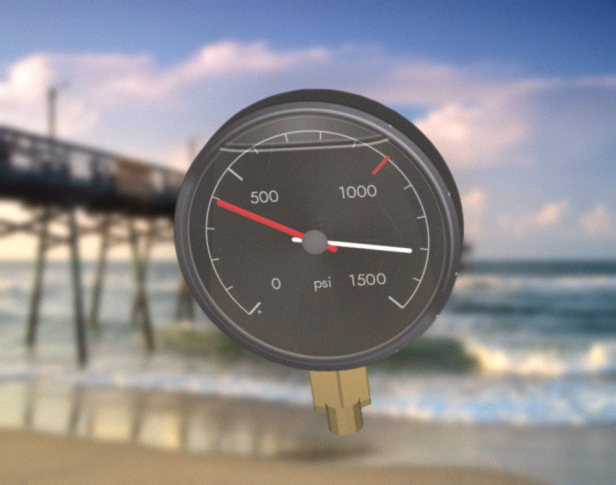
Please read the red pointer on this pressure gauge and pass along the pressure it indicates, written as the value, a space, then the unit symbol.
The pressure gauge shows 400 psi
